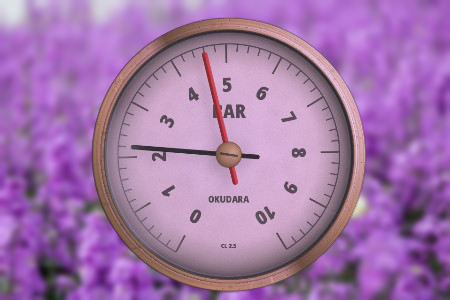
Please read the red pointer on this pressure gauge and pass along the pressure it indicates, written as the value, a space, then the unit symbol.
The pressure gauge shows 4.6 bar
